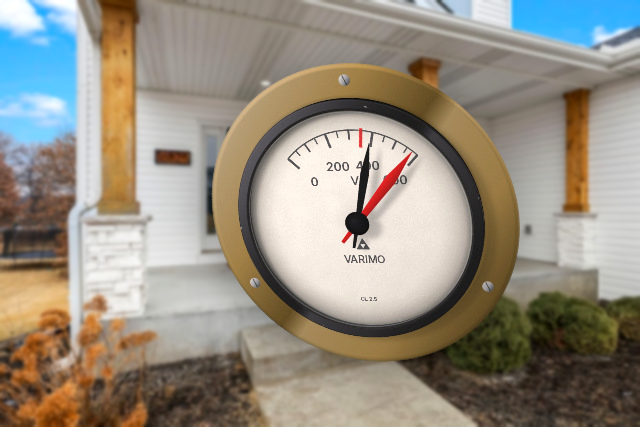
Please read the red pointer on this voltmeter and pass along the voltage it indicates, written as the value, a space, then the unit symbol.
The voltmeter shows 575 V
